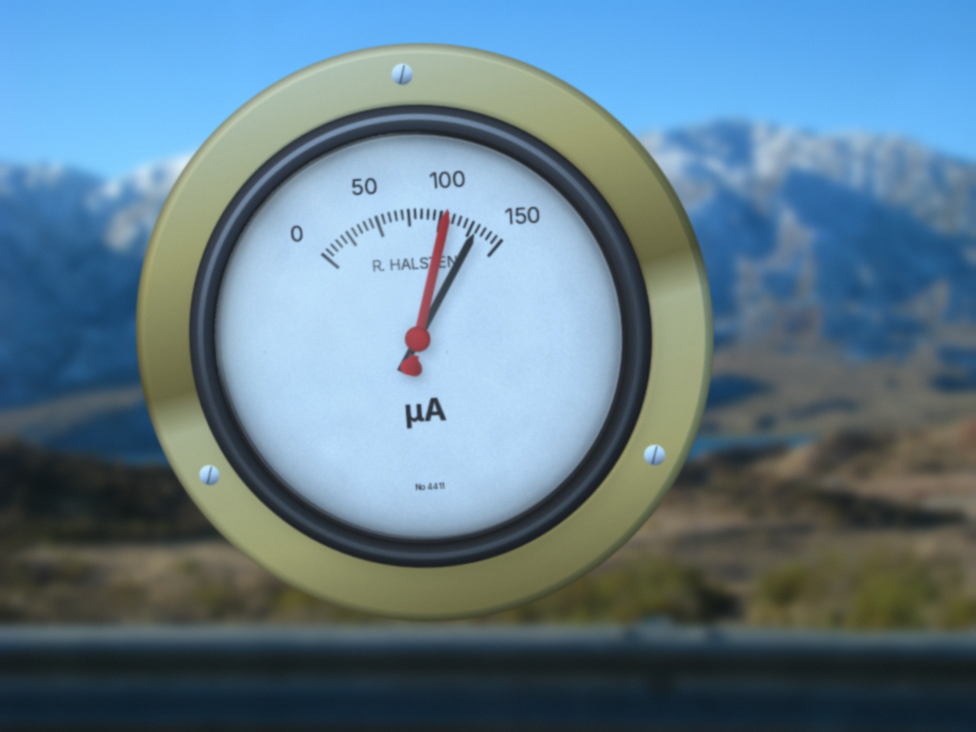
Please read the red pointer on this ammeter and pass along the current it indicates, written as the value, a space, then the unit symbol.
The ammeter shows 105 µA
